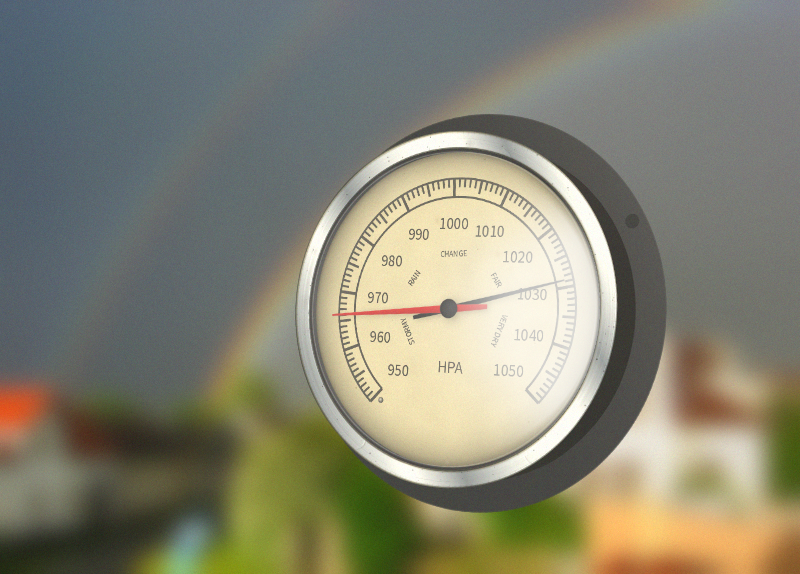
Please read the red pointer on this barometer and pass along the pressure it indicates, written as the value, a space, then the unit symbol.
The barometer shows 966 hPa
